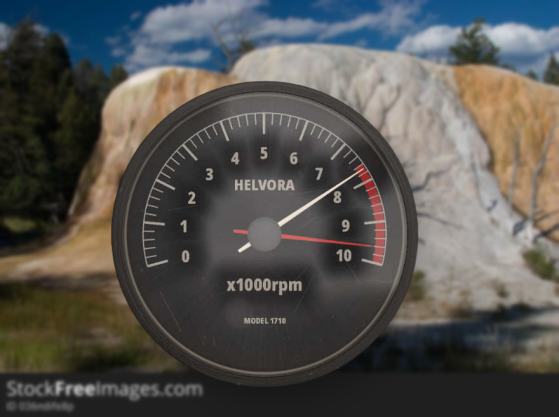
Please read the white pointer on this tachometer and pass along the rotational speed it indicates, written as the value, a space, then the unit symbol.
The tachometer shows 7700 rpm
